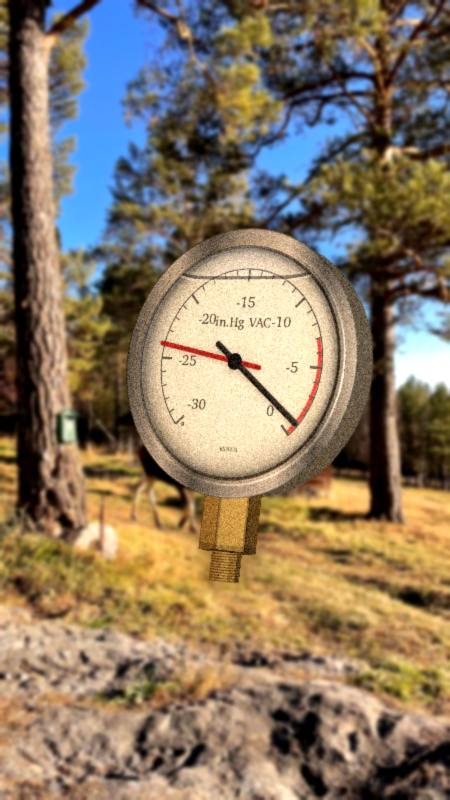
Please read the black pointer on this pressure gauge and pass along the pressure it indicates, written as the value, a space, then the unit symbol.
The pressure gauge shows -1 inHg
